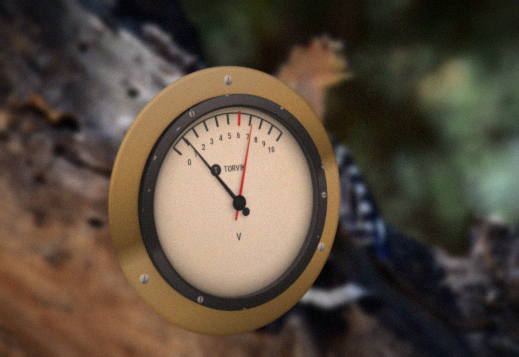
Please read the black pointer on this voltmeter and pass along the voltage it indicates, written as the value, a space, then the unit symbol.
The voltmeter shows 1 V
